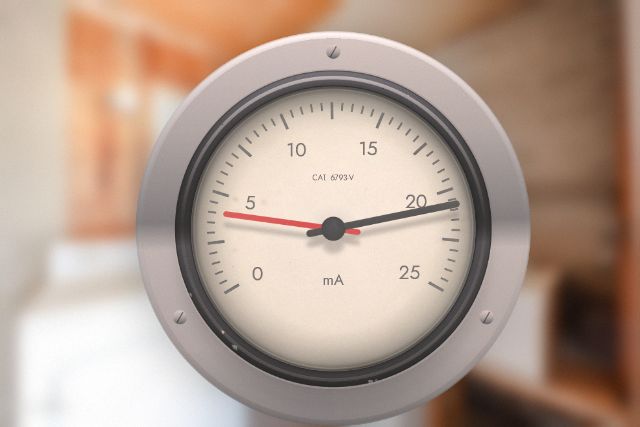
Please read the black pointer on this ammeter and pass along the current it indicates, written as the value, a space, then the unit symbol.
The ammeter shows 20.75 mA
